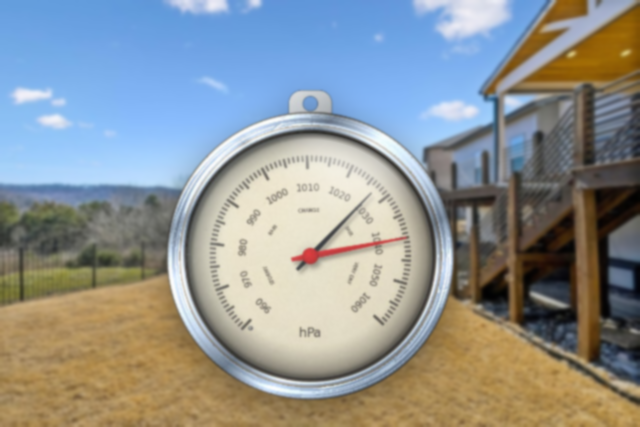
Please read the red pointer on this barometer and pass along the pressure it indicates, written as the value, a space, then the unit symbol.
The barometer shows 1040 hPa
